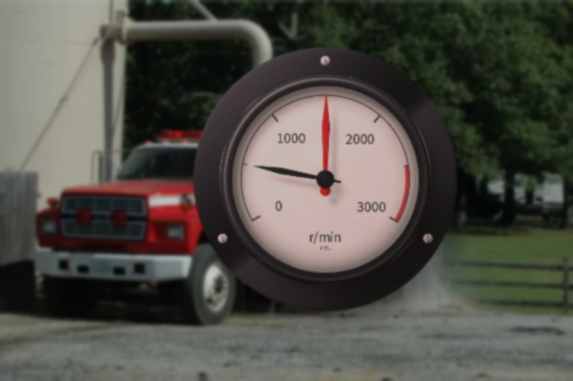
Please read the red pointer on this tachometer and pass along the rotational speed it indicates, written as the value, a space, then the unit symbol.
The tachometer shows 1500 rpm
